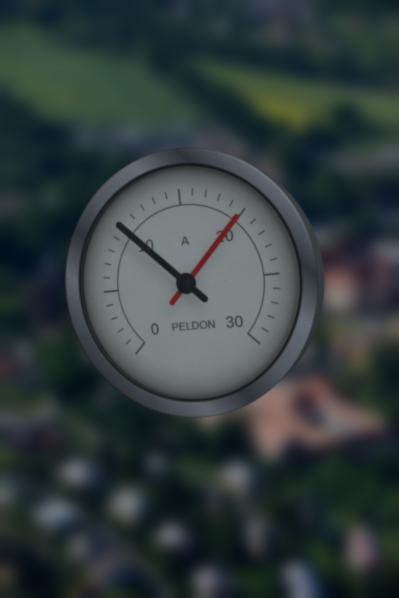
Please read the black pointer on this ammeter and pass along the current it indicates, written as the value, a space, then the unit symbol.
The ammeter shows 10 A
